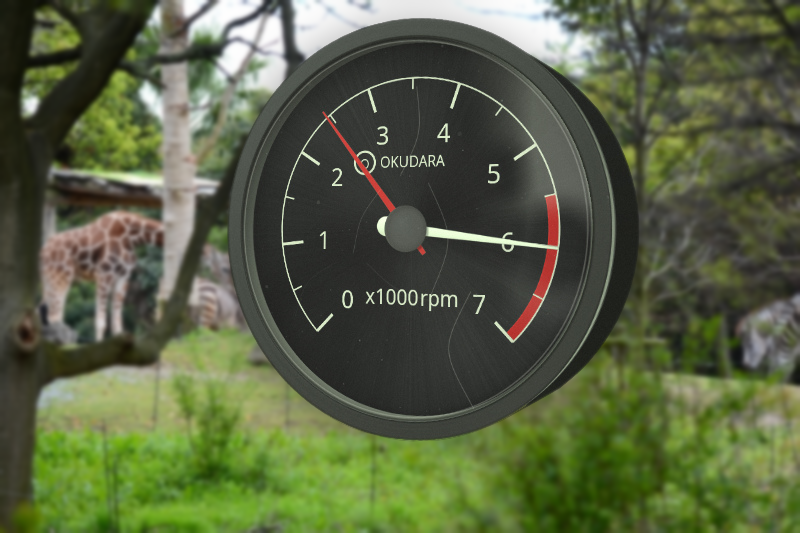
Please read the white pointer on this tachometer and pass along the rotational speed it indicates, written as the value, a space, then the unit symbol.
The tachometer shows 6000 rpm
